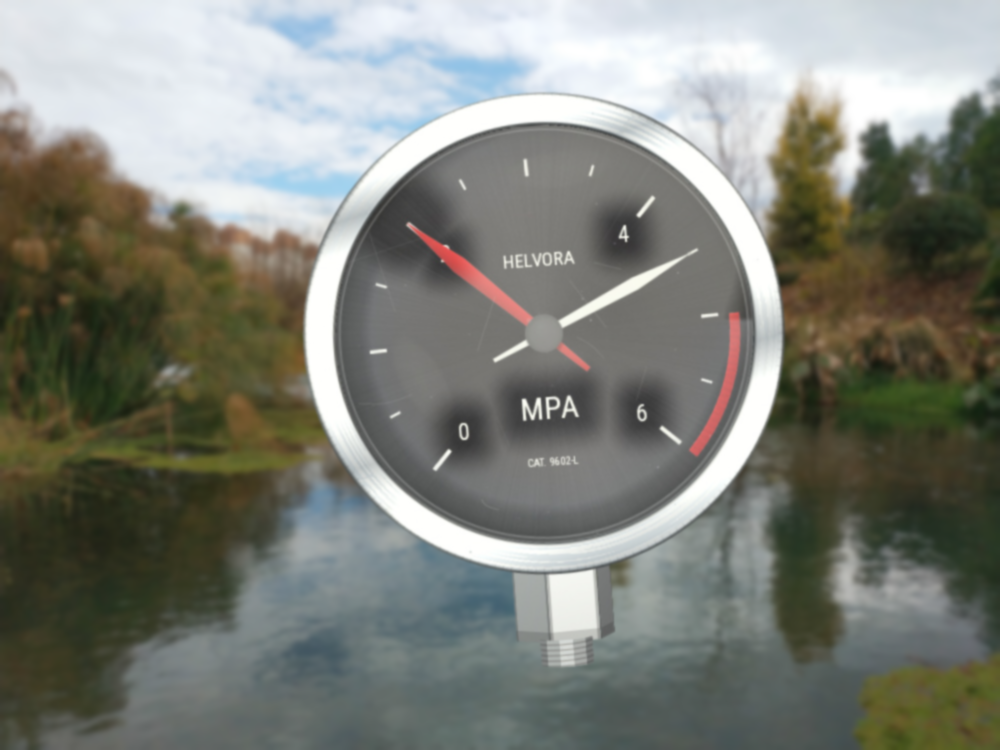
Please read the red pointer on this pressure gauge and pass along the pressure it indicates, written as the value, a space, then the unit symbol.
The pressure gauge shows 2 MPa
